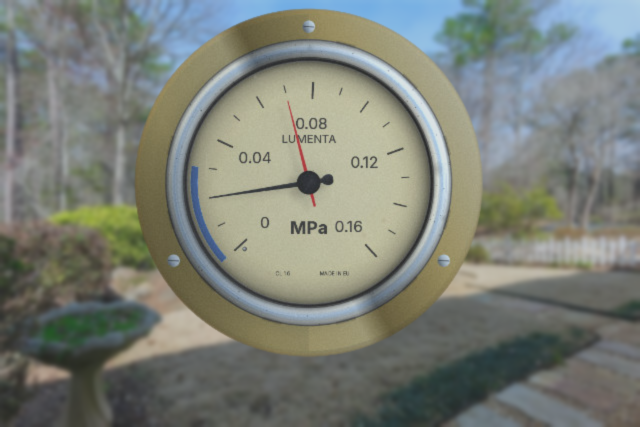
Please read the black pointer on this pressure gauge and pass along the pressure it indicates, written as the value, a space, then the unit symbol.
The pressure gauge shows 0.02 MPa
